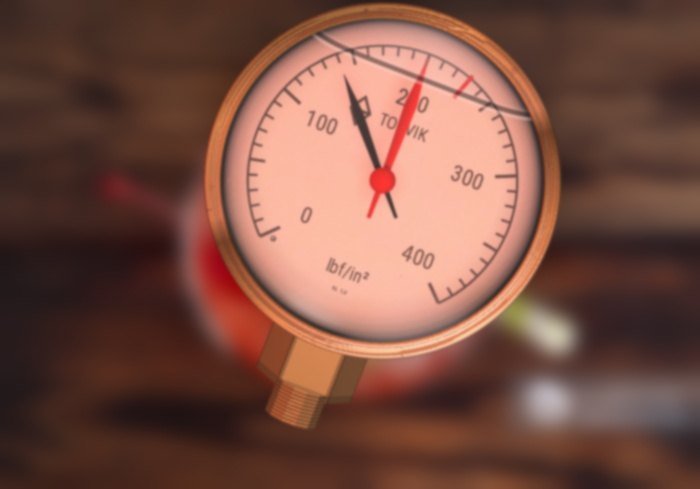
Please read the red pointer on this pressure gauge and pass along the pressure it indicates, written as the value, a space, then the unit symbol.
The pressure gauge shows 200 psi
